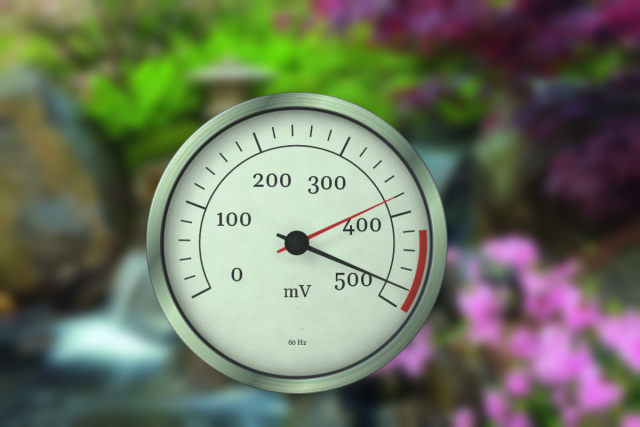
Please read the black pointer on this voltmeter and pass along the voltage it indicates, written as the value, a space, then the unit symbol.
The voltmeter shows 480 mV
